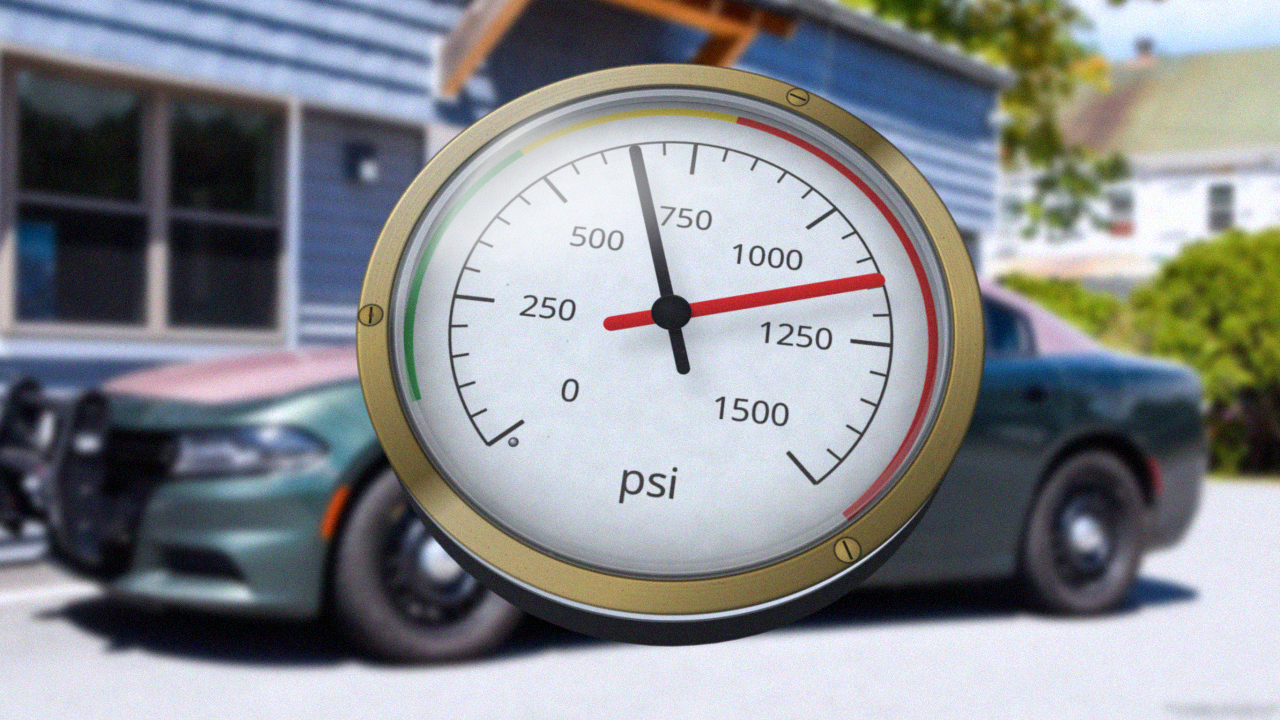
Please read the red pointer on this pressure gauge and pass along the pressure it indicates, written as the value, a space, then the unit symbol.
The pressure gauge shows 1150 psi
